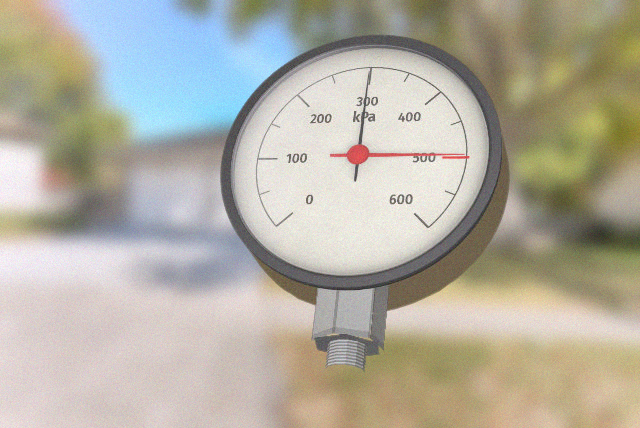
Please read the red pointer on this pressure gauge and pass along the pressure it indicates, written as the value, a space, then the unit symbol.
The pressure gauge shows 500 kPa
